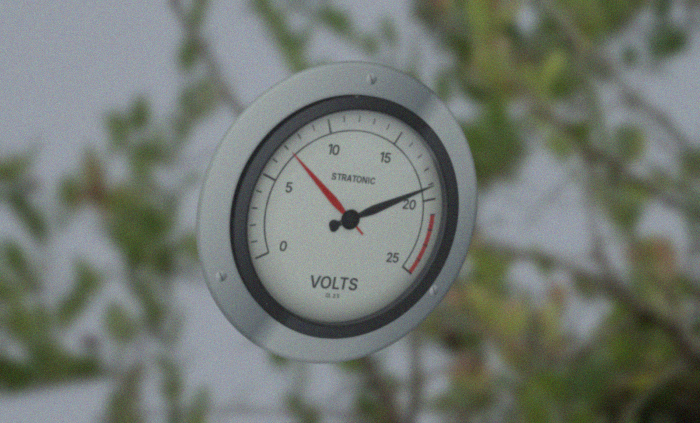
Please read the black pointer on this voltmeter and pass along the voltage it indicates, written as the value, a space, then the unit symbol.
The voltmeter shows 19 V
